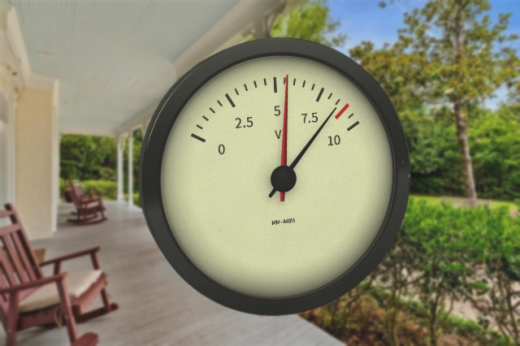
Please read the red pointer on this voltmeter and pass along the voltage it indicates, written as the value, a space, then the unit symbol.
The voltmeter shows 5.5 V
